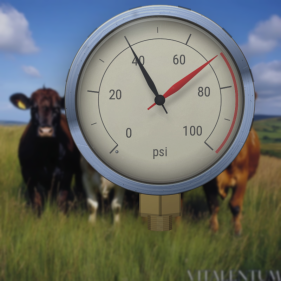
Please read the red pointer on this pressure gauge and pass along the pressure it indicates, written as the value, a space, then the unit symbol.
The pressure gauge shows 70 psi
